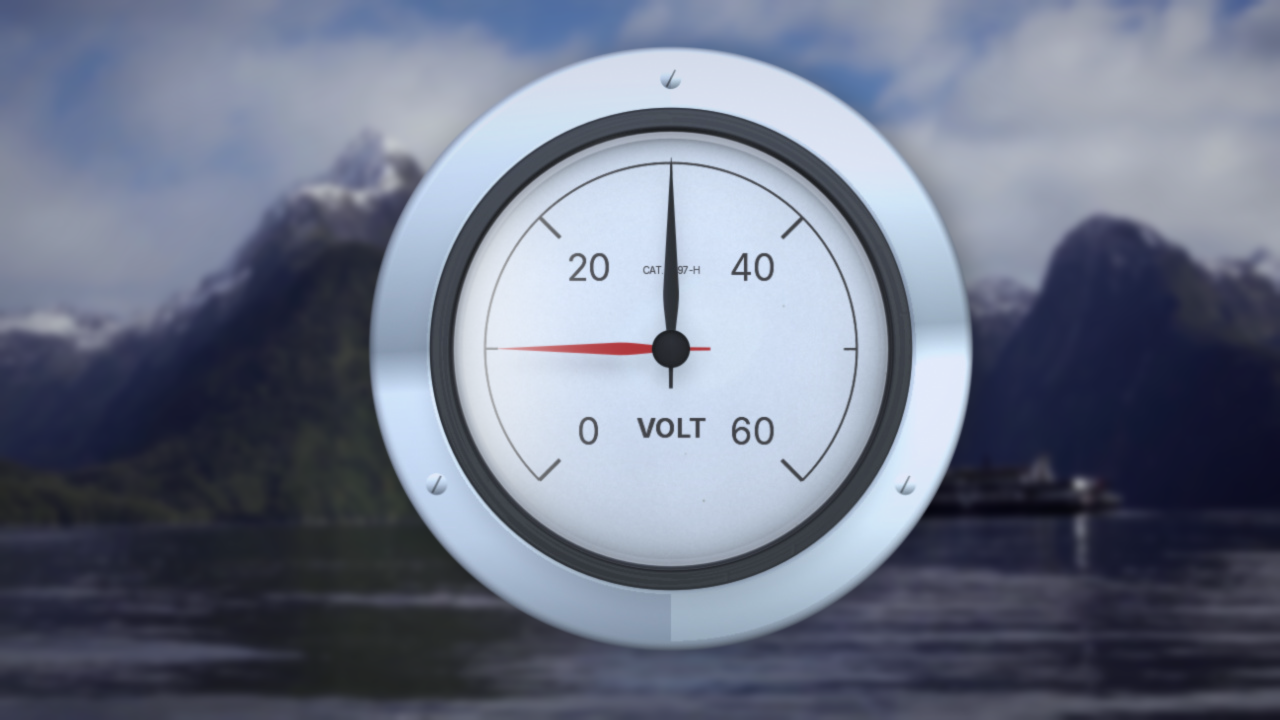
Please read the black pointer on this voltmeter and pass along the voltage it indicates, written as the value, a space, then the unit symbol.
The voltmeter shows 30 V
